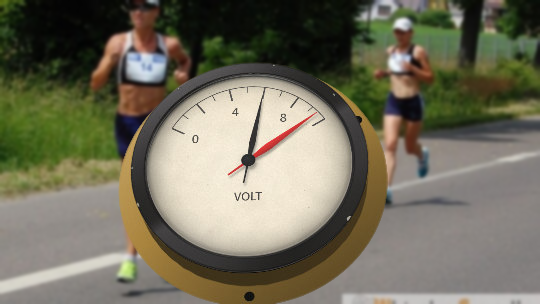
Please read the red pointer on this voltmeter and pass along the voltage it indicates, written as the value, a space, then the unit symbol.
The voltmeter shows 9.5 V
